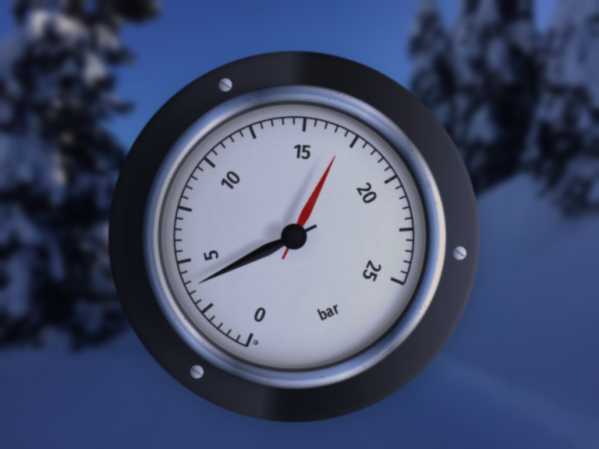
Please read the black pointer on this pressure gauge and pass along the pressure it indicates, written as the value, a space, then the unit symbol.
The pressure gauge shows 3.75 bar
